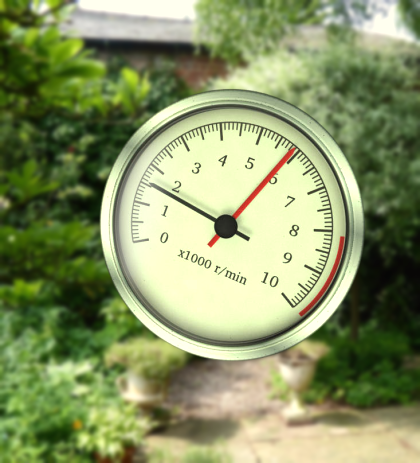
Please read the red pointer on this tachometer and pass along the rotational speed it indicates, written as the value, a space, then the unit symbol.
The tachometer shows 5900 rpm
